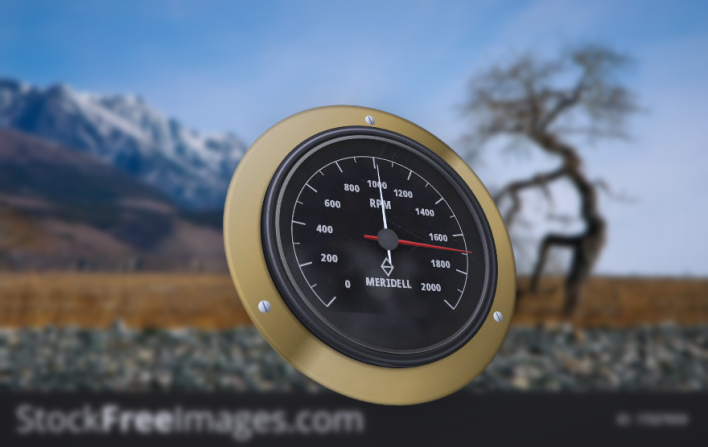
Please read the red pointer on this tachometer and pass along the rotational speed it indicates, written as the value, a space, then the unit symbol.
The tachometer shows 1700 rpm
